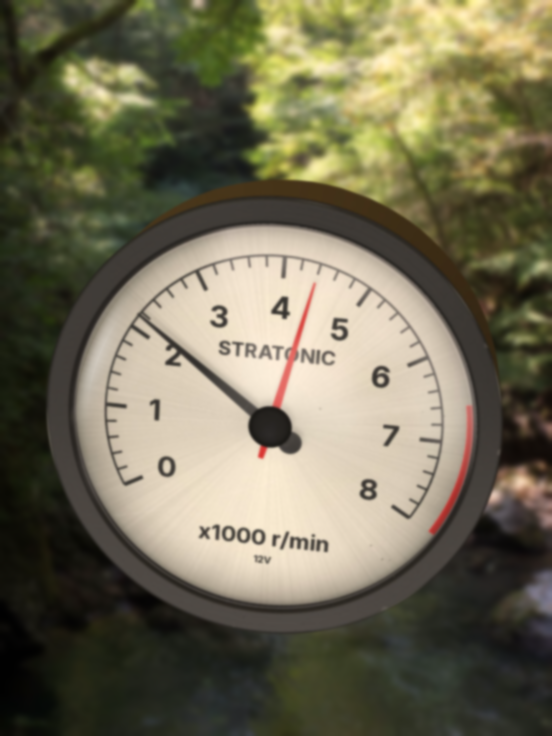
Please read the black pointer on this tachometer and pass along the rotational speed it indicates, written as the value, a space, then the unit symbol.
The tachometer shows 2200 rpm
